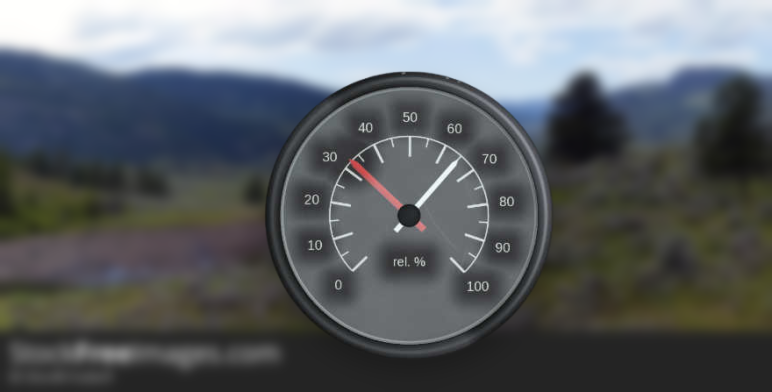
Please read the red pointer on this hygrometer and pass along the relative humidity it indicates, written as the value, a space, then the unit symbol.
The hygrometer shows 32.5 %
